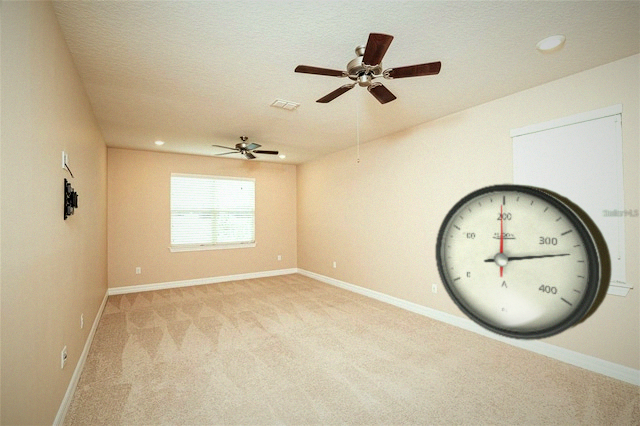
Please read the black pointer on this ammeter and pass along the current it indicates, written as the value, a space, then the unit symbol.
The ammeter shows 330 A
